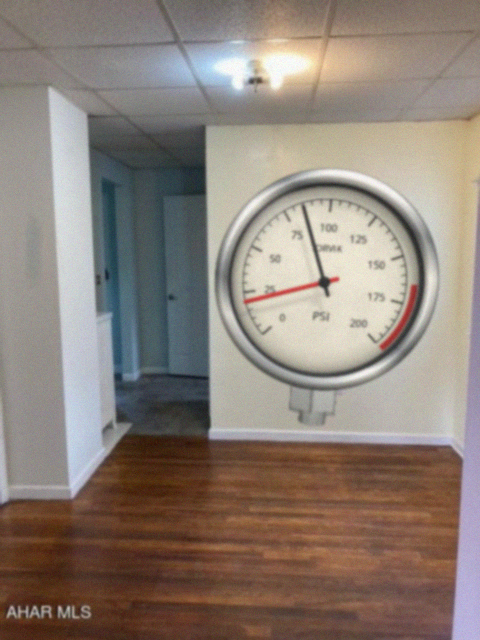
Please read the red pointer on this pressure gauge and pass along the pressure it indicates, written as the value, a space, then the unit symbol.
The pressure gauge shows 20 psi
